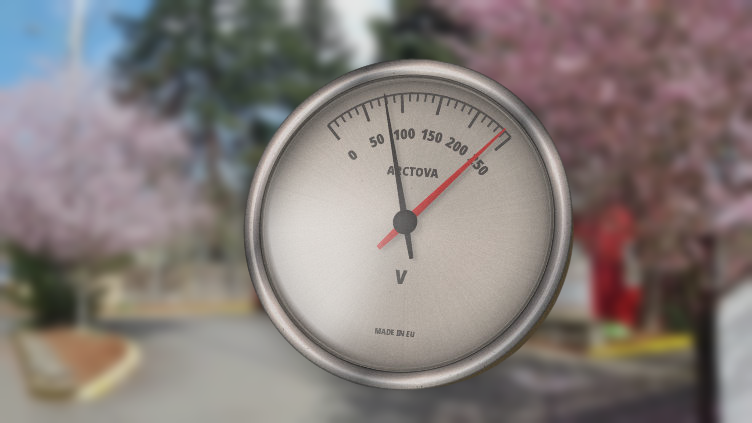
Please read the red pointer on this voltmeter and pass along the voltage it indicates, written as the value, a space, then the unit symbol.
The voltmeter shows 240 V
